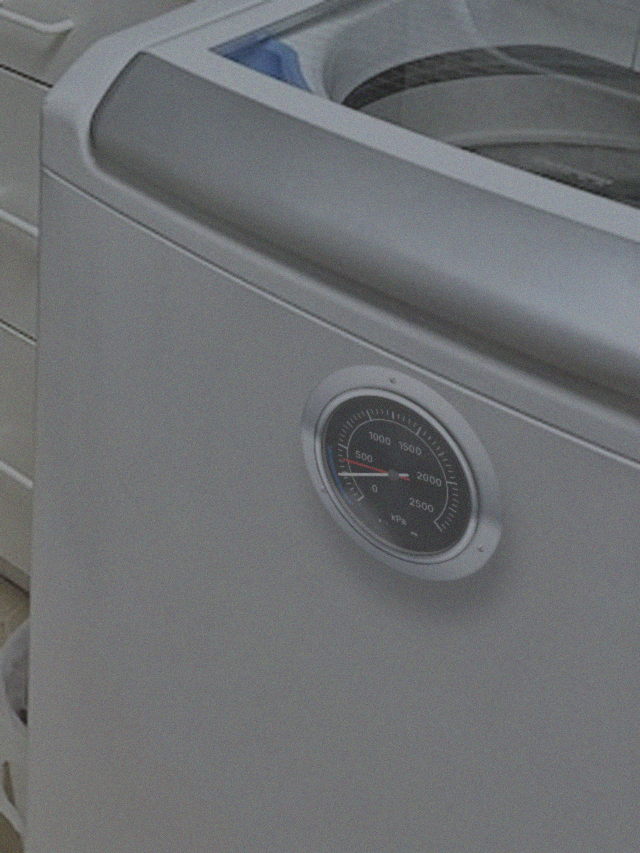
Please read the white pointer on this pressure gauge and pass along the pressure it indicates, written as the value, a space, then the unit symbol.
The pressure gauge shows 250 kPa
